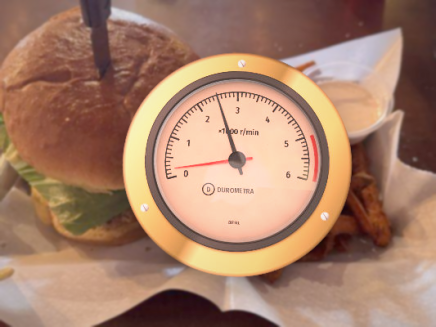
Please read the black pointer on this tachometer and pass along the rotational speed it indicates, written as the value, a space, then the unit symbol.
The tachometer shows 2500 rpm
